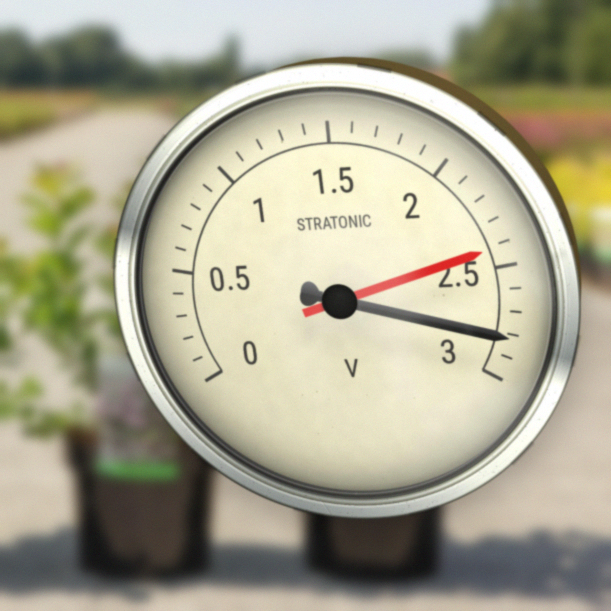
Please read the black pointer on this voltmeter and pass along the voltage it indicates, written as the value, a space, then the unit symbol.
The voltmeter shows 2.8 V
